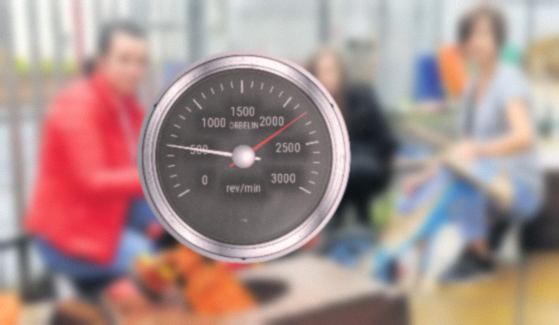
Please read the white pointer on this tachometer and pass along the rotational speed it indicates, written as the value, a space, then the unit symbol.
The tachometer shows 500 rpm
